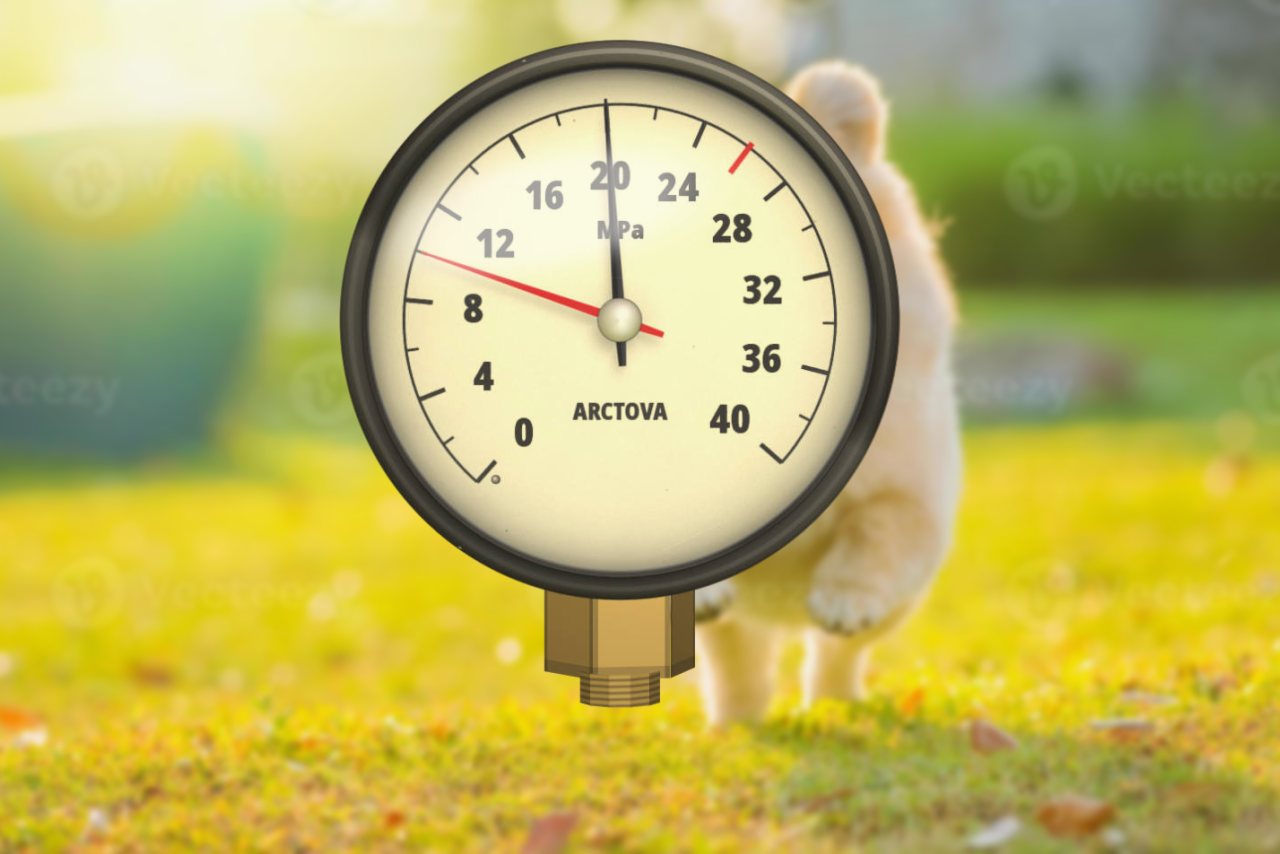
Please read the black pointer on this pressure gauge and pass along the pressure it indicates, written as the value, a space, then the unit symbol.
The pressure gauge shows 20 MPa
